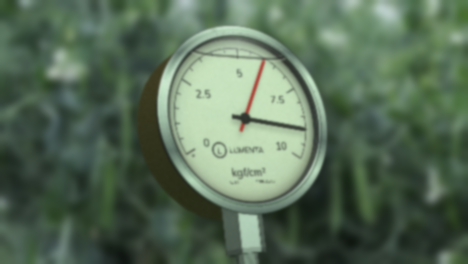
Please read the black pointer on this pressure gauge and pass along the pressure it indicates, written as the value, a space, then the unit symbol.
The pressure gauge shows 9 kg/cm²
